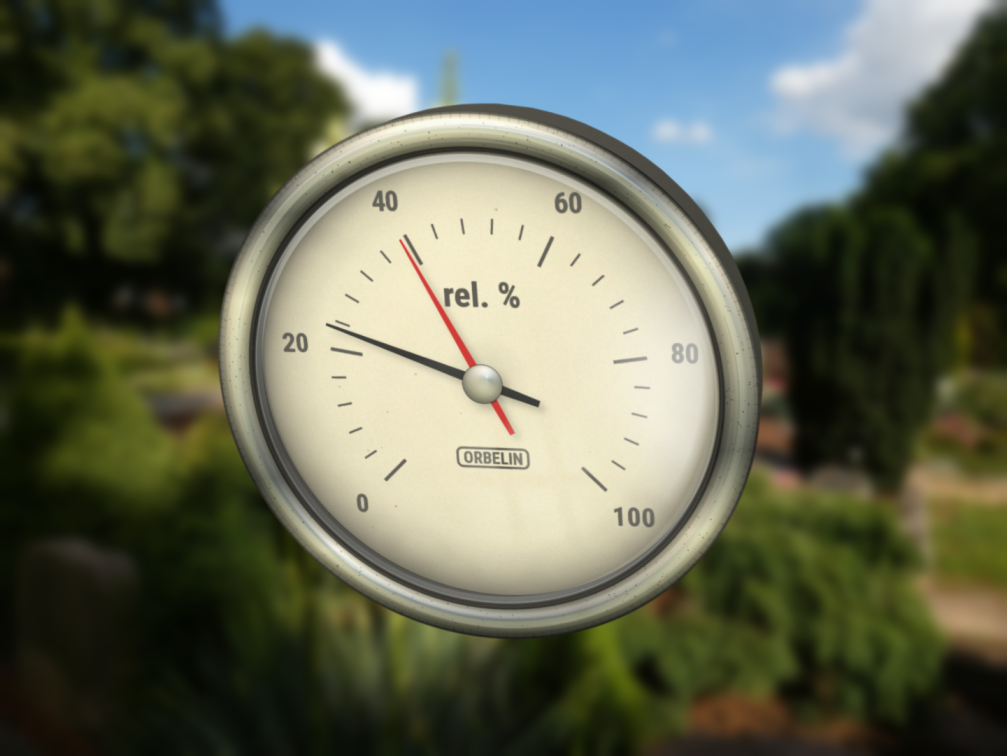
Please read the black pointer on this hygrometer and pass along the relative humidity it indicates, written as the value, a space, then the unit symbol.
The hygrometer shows 24 %
